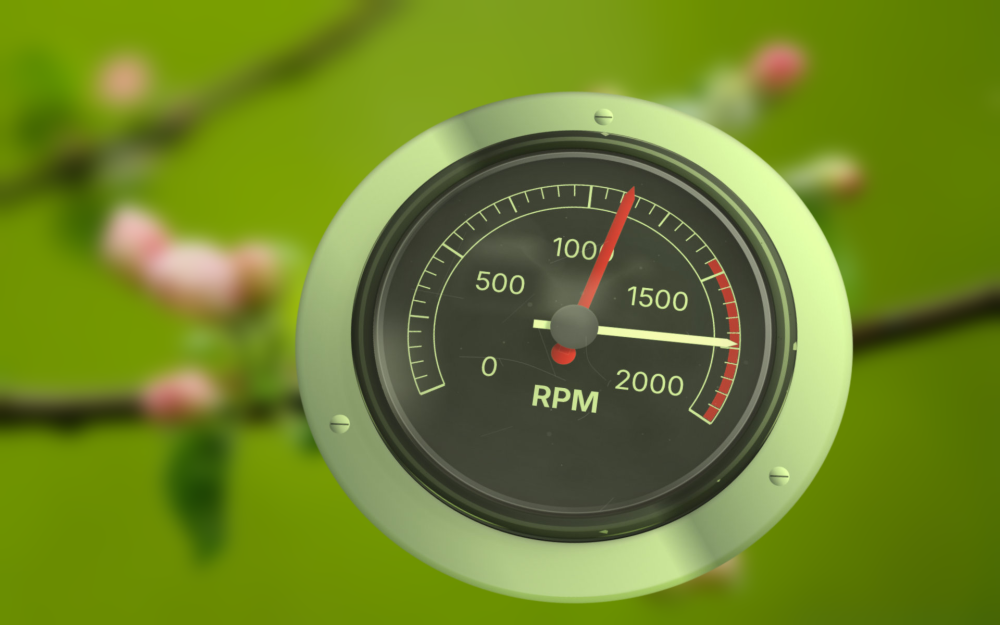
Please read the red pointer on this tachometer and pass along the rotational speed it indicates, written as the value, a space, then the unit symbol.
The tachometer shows 1125 rpm
